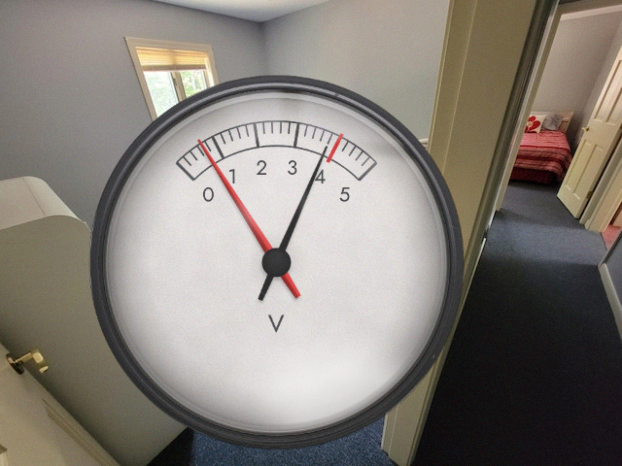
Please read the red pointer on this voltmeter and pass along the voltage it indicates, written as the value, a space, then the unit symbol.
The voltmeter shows 0.7 V
